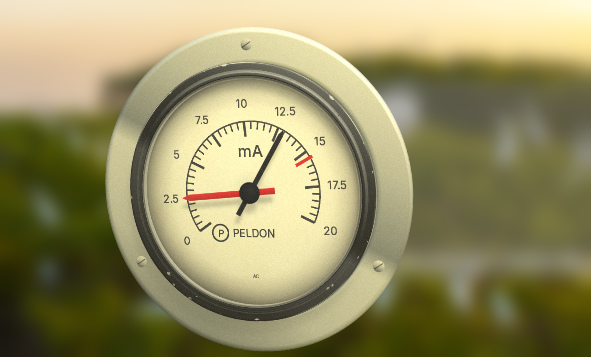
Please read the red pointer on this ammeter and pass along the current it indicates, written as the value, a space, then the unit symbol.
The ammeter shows 2.5 mA
